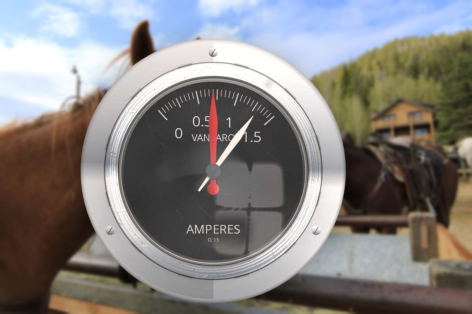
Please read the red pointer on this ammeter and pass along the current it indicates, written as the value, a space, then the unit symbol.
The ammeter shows 0.7 A
